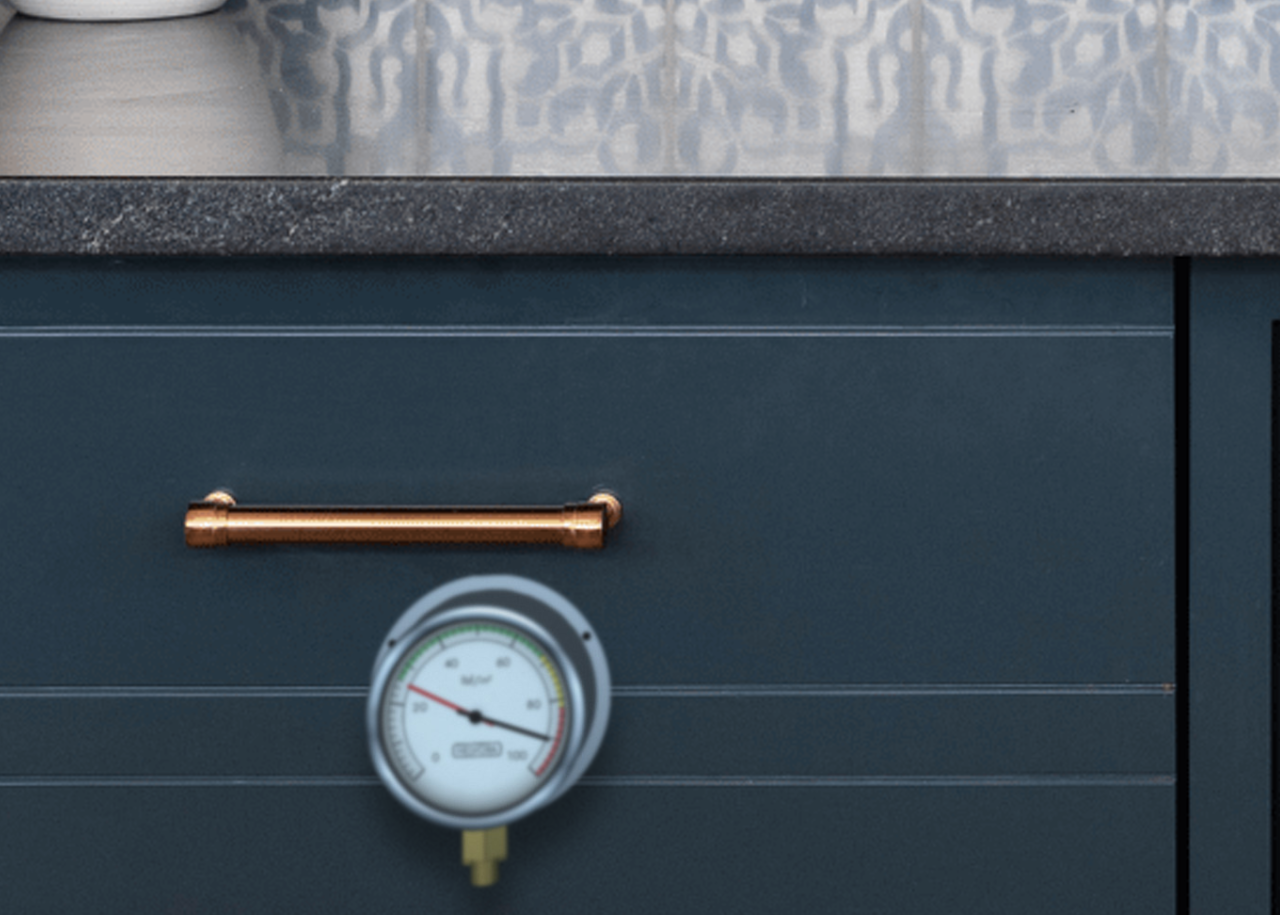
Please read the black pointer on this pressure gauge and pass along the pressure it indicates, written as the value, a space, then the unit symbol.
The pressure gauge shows 90 psi
